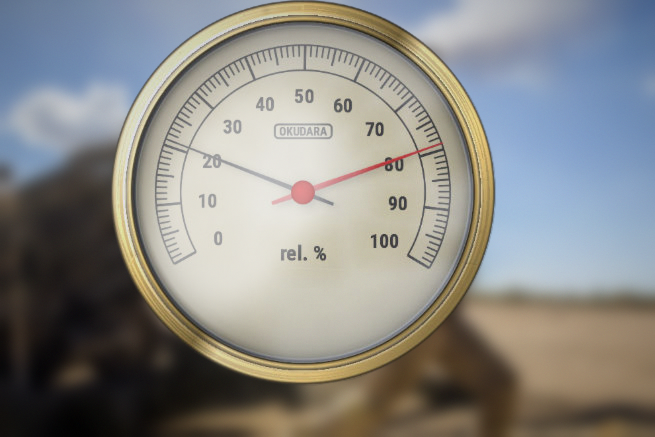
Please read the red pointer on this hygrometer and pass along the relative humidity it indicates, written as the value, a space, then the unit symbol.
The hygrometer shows 79 %
